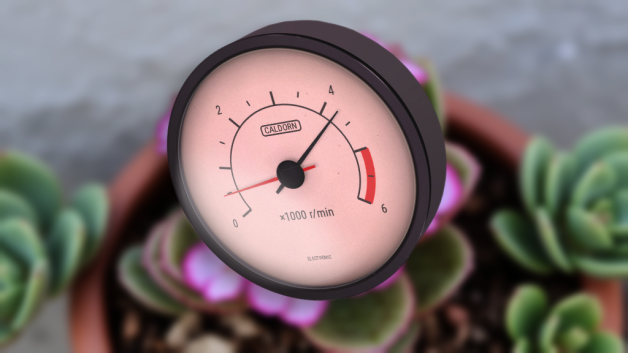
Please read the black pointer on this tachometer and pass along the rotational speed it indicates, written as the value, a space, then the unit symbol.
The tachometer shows 4250 rpm
